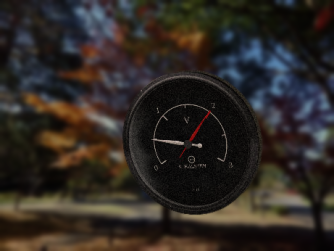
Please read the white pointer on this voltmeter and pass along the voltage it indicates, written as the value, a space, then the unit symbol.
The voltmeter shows 0.5 V
